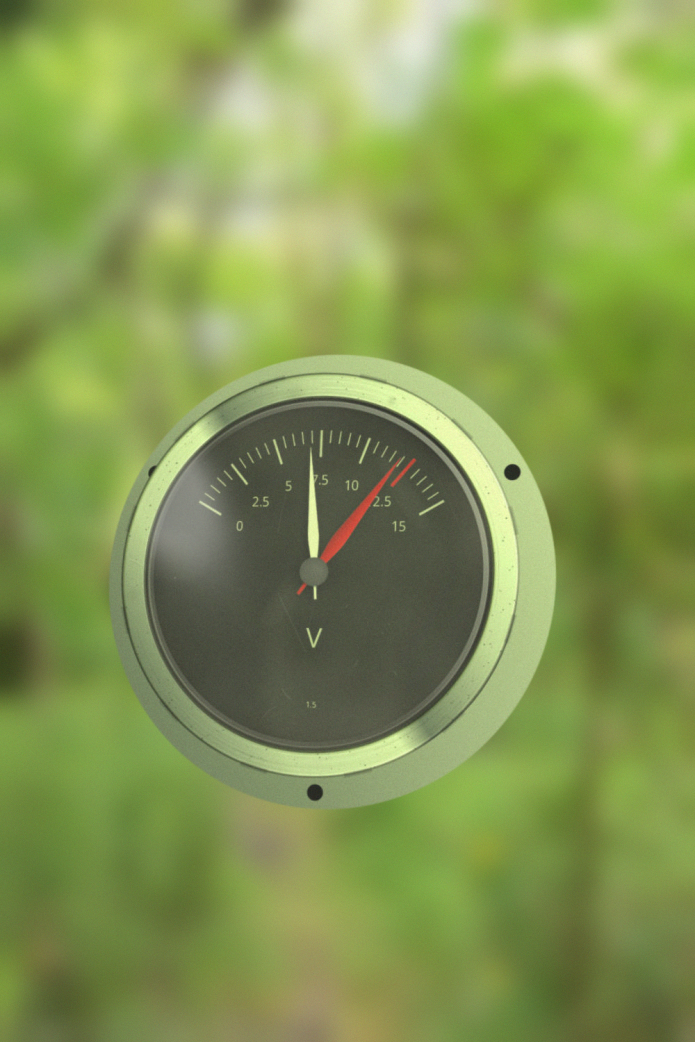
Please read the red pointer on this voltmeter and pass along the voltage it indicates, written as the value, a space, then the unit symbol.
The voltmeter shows 12 V
